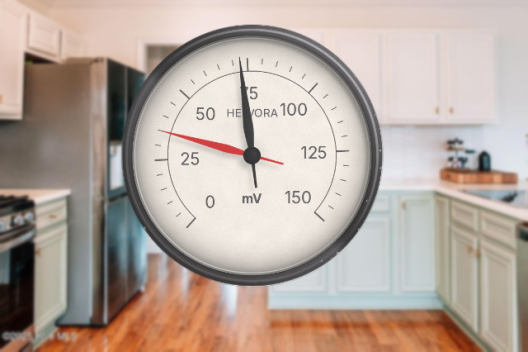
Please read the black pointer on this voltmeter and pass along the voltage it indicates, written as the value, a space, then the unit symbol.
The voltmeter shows 72.5 mV
